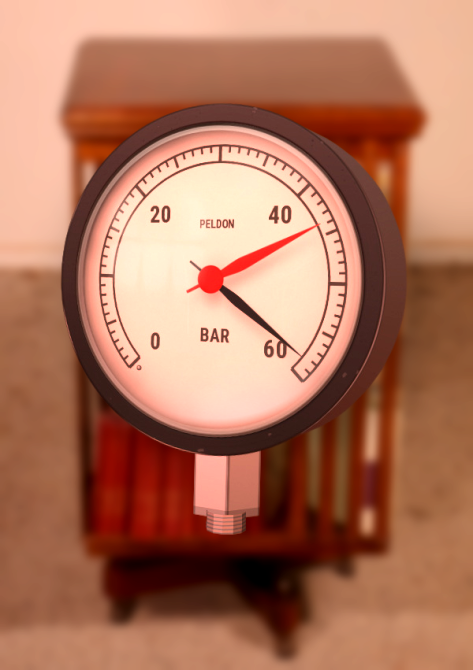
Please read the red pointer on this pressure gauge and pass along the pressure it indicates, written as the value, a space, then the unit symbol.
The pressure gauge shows 44 bar
